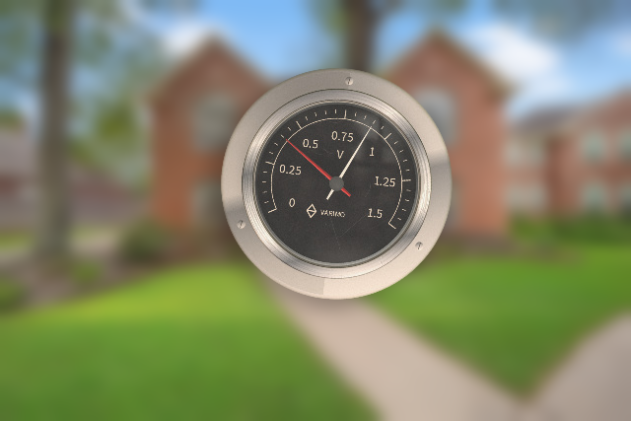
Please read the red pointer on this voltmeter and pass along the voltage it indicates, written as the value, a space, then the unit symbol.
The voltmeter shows 0.4 V
